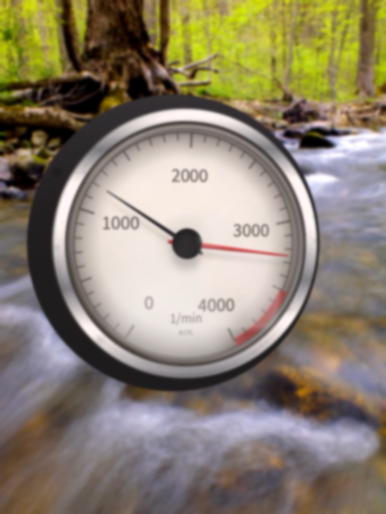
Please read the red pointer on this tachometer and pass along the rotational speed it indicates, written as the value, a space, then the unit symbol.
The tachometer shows 3250 rpm
